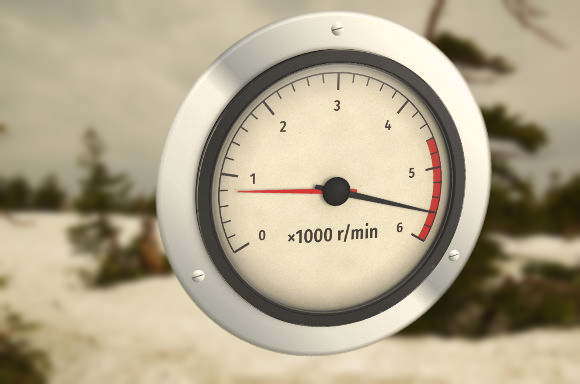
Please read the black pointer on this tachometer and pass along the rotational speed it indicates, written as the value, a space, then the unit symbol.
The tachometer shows 5600 rpm
